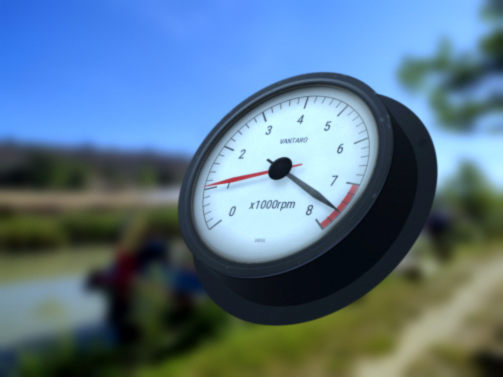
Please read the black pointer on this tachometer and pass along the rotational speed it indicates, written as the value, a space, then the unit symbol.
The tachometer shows 7600 rpm
